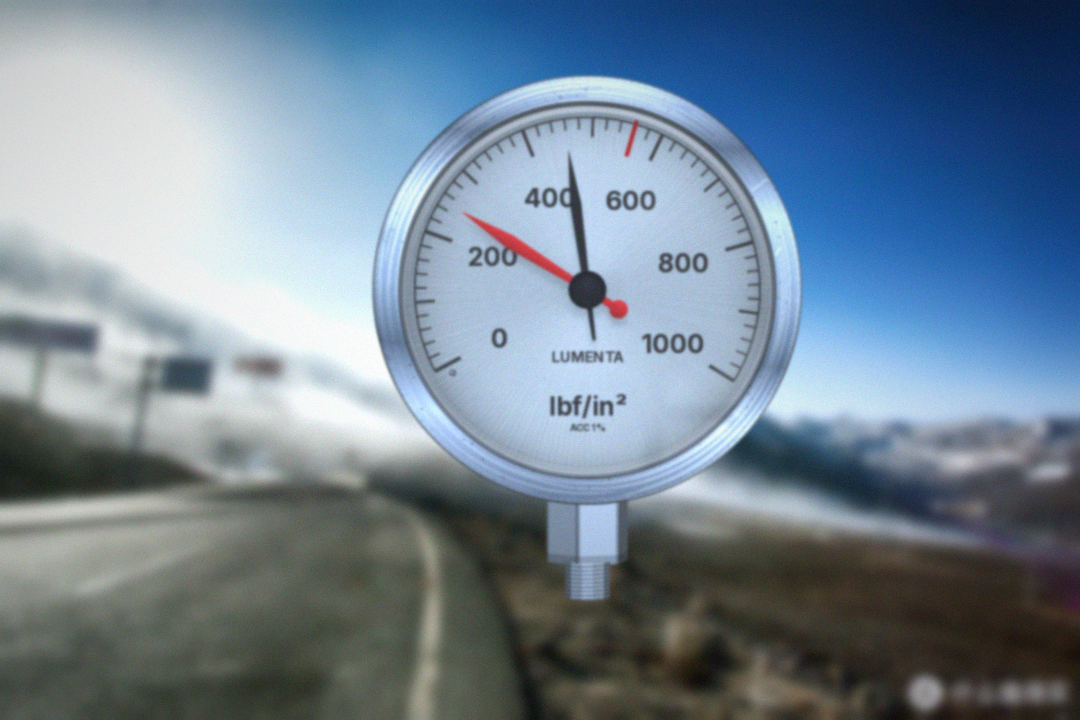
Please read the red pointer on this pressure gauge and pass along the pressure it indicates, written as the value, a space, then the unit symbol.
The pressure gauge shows 250 psi
